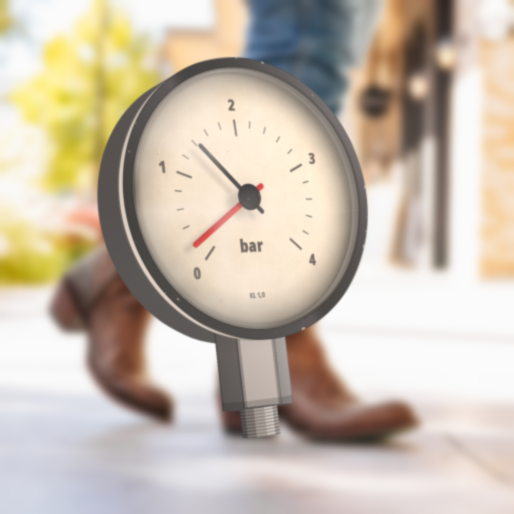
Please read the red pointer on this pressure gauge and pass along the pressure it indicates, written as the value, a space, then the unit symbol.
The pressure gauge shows 0.2 bar
